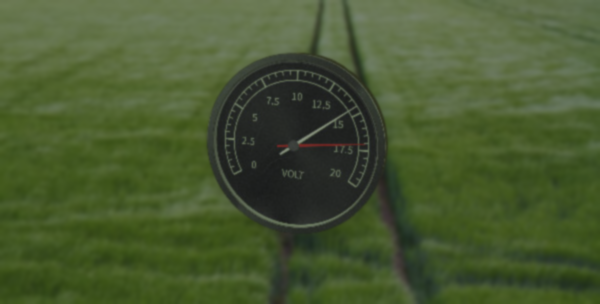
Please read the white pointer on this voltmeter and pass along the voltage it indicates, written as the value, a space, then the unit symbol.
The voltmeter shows 14.5 V
